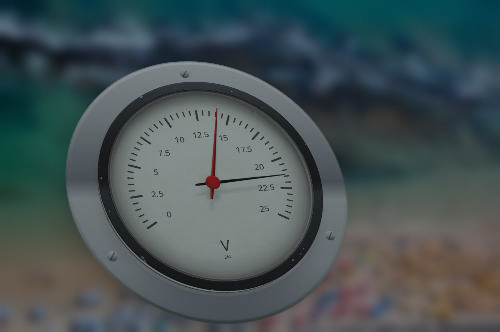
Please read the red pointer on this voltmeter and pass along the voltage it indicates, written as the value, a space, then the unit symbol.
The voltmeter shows 14 V
